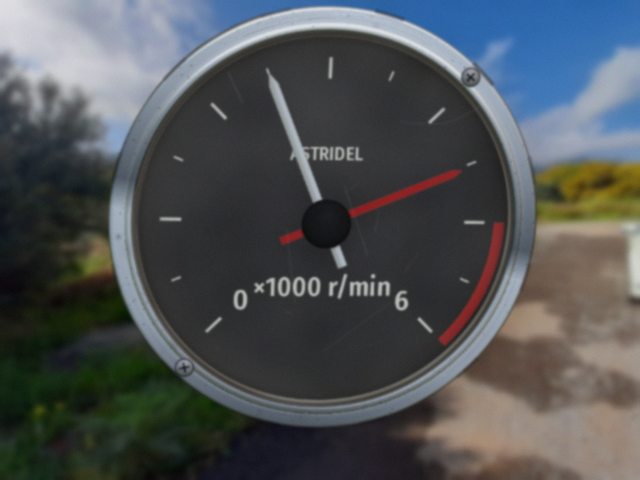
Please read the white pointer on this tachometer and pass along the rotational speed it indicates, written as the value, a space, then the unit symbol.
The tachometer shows 2500 rpm
